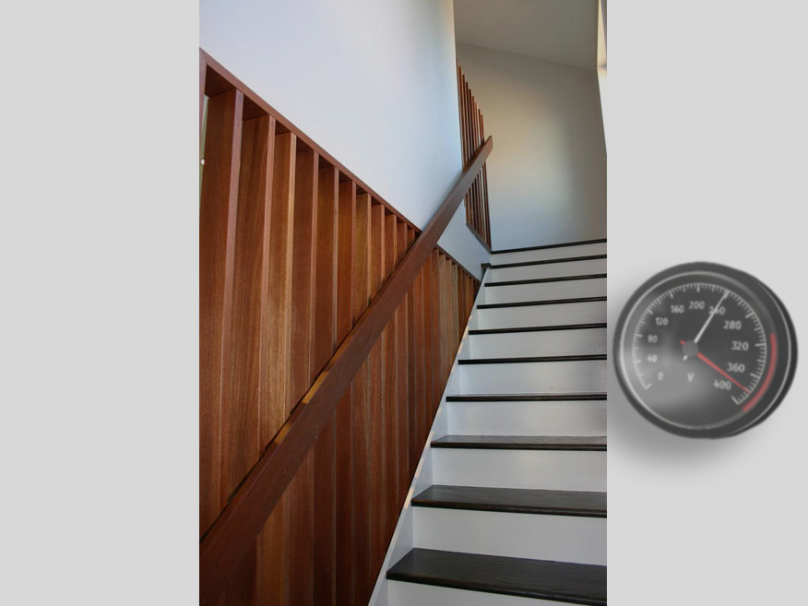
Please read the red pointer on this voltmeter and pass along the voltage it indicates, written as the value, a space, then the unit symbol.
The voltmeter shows 380 V
